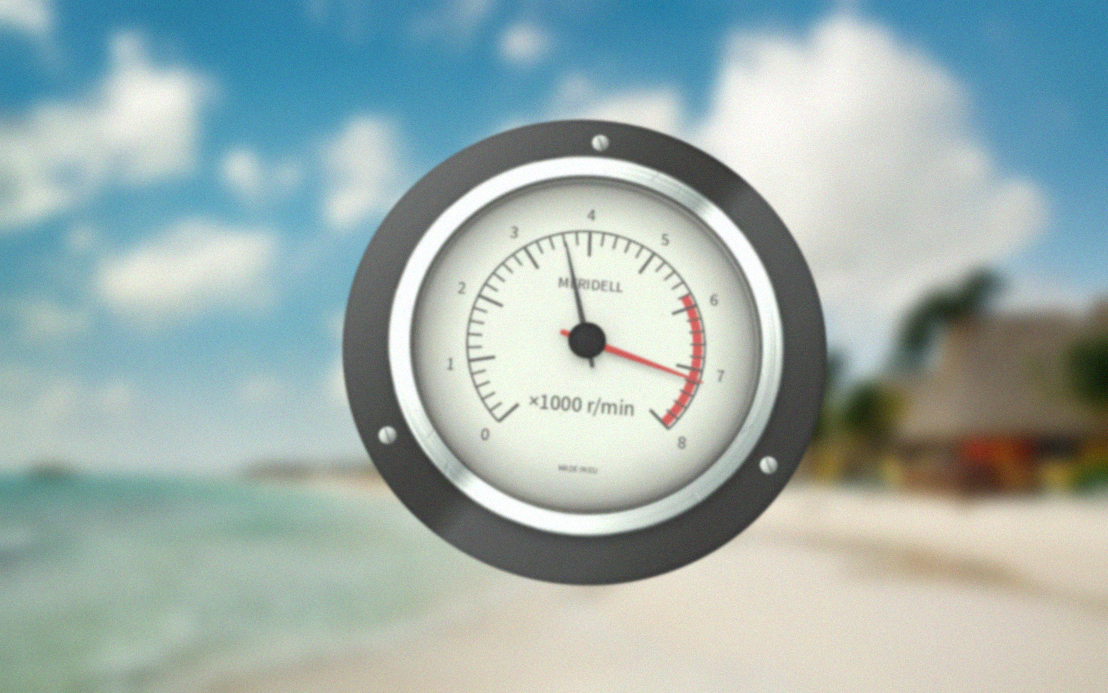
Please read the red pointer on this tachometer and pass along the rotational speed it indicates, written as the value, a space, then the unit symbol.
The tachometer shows 7200 rpm
